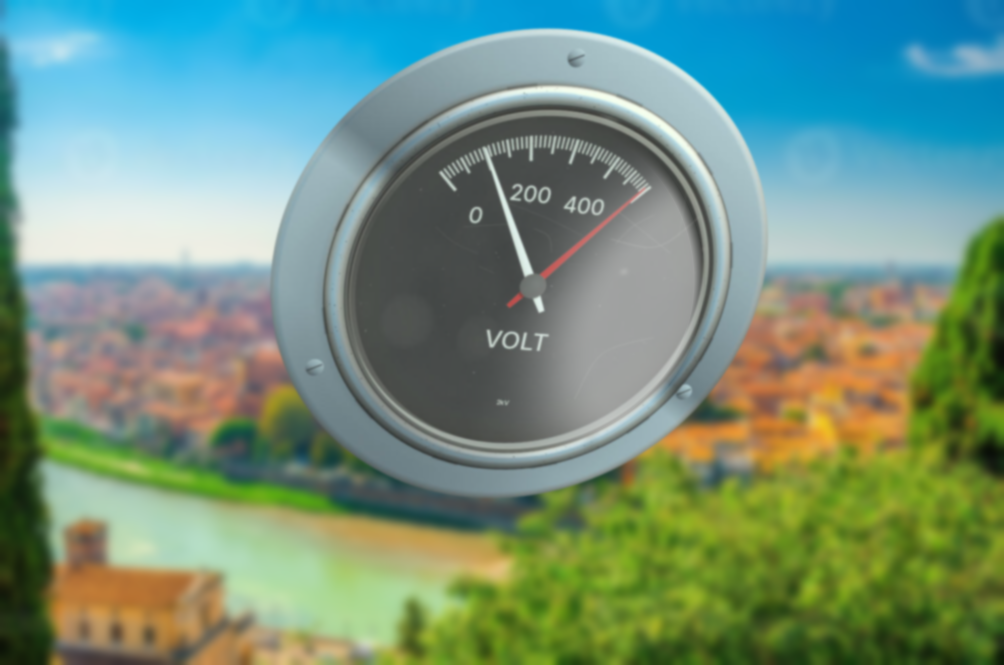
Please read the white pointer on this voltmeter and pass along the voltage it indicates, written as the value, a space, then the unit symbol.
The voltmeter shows 100 V
